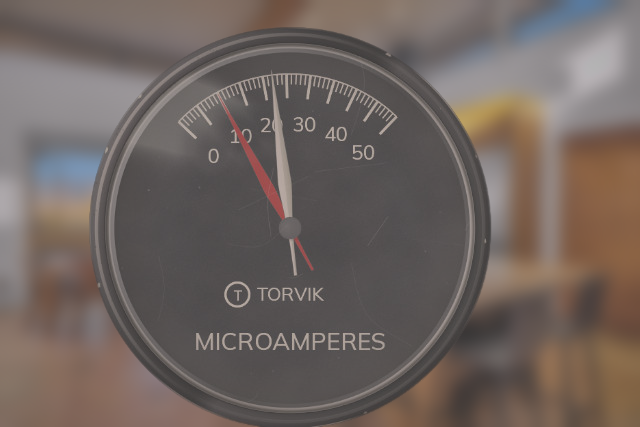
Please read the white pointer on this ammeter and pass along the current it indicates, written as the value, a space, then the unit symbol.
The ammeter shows 22 µA
